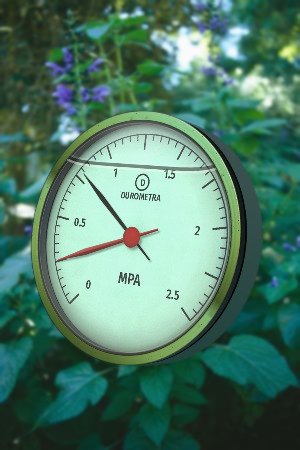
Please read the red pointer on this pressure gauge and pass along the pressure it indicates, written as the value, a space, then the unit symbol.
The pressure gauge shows 0.25 MPa
